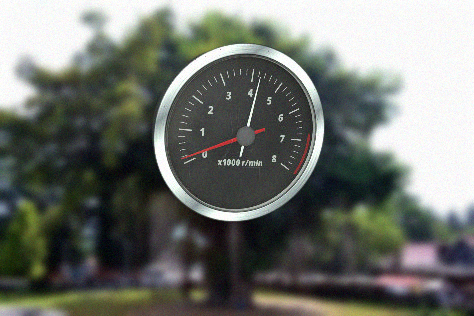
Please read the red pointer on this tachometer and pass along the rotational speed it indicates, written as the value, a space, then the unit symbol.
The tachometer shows 200 rpm
